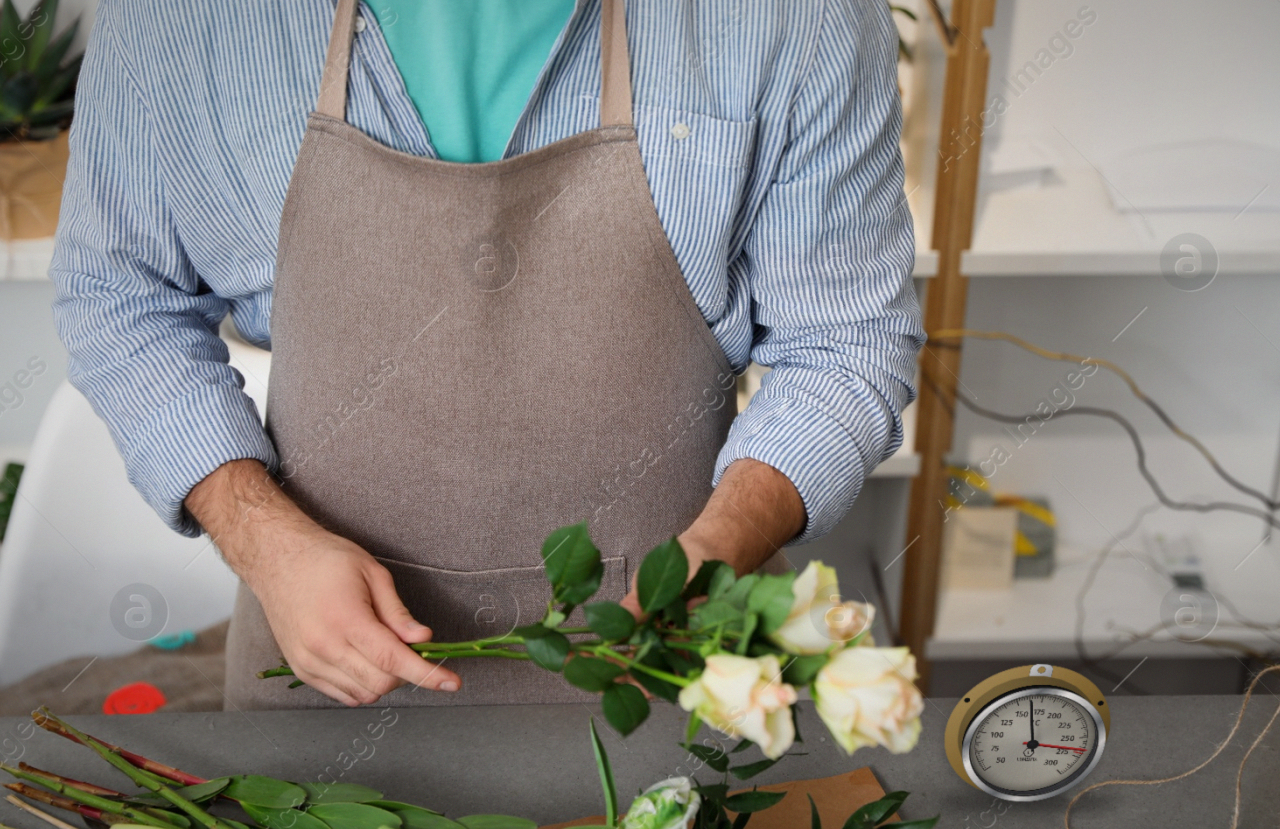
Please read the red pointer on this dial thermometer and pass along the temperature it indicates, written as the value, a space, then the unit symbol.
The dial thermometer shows 262.5 °C
